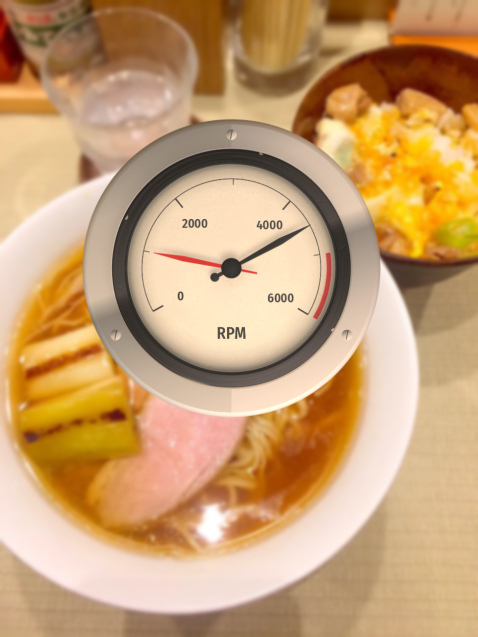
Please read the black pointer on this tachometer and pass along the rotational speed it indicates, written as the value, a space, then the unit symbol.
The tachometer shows 4500 rpm
